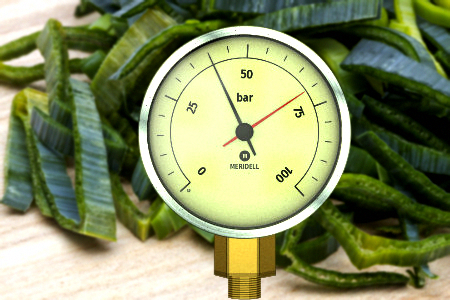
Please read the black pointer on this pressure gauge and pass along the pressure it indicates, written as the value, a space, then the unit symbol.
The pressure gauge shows 40 bar
